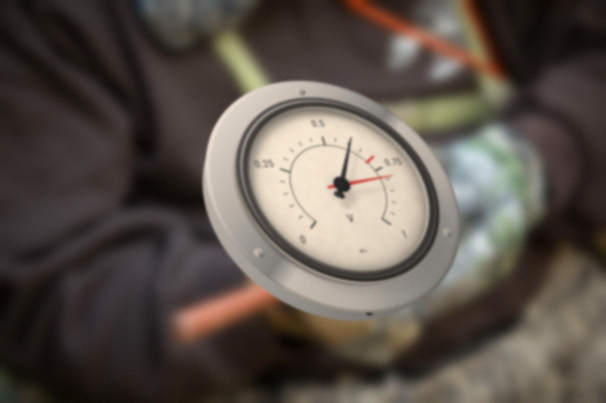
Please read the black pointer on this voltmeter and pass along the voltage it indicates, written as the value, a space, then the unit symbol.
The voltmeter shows 0.6 V
